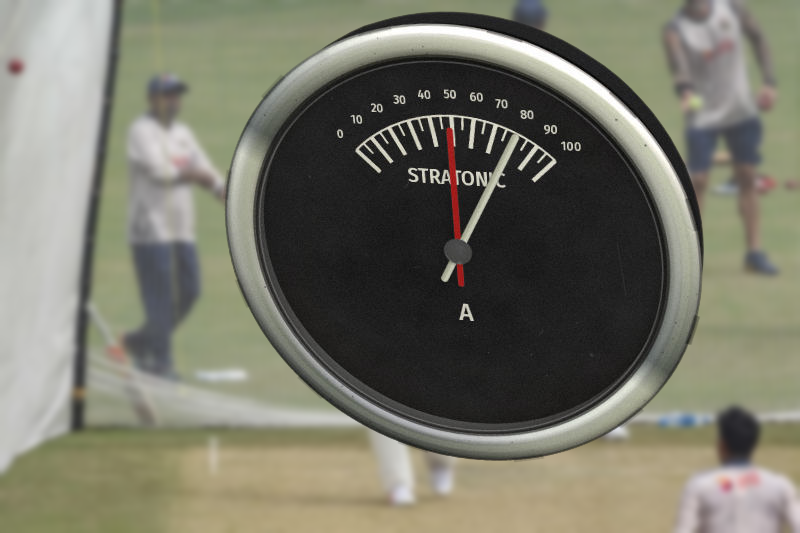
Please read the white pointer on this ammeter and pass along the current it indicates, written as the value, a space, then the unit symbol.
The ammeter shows 80 A
